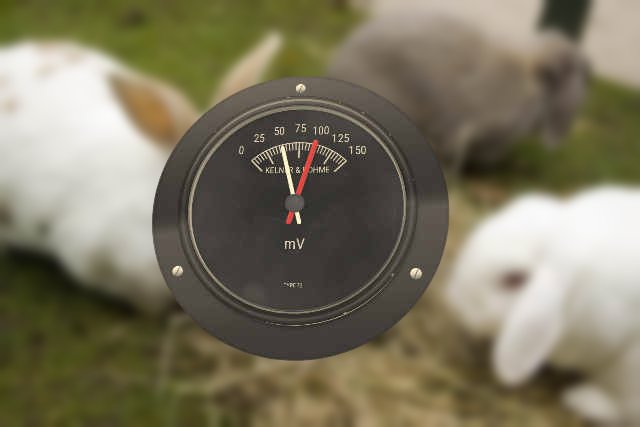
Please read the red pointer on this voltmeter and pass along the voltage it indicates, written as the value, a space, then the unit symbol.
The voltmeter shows 100 mV
